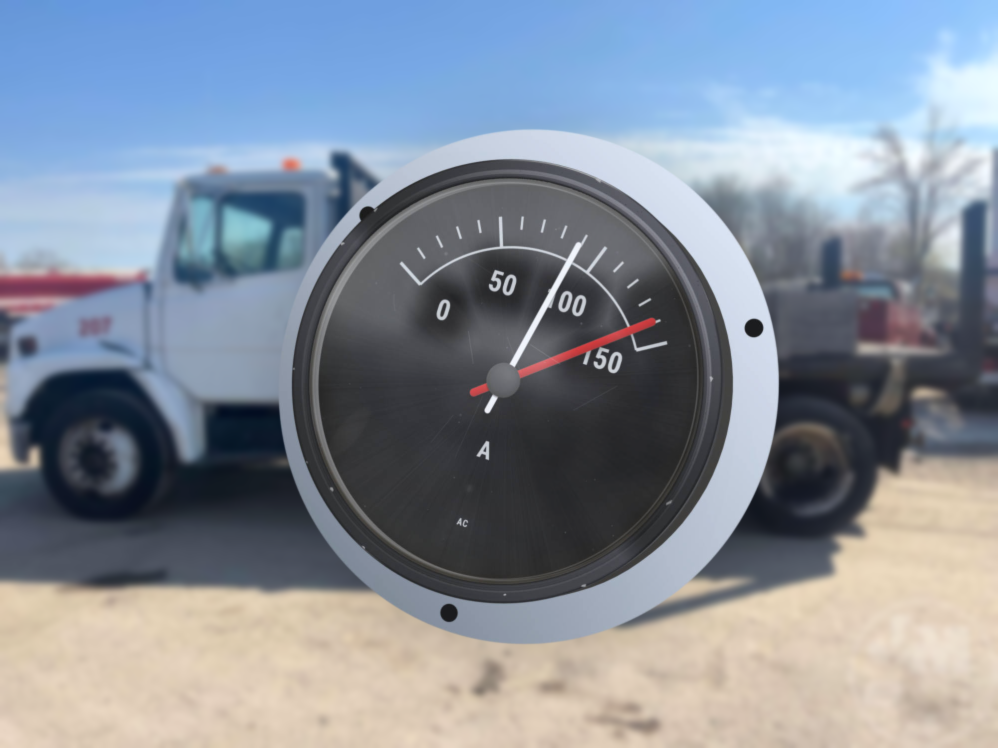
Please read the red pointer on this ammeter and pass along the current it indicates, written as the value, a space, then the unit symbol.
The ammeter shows 140 A
